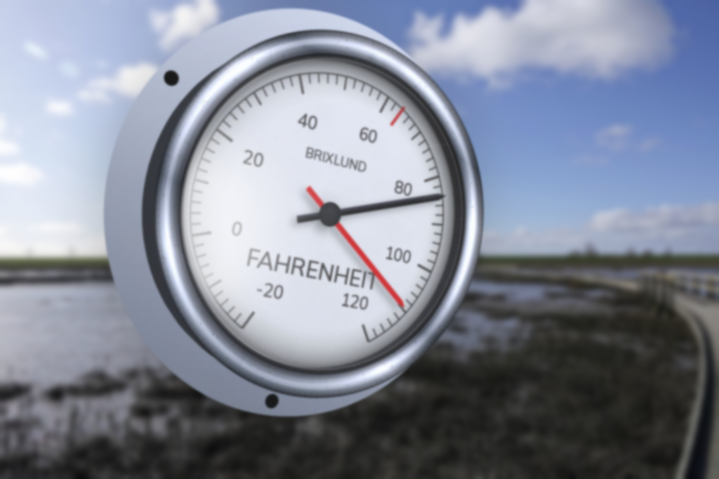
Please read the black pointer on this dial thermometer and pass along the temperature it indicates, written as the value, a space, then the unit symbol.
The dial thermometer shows 84 °F
